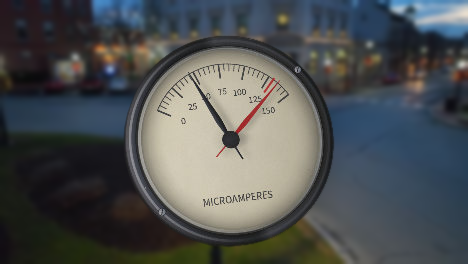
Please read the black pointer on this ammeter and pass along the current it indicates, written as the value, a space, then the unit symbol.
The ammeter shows 45 µA
